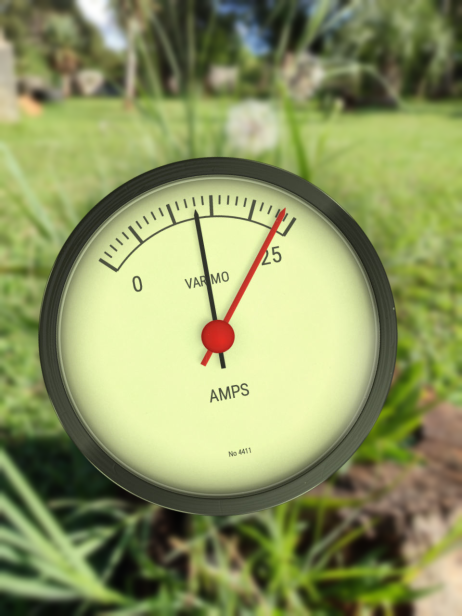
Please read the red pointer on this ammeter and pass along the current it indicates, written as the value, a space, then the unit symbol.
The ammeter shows 23.5 A
